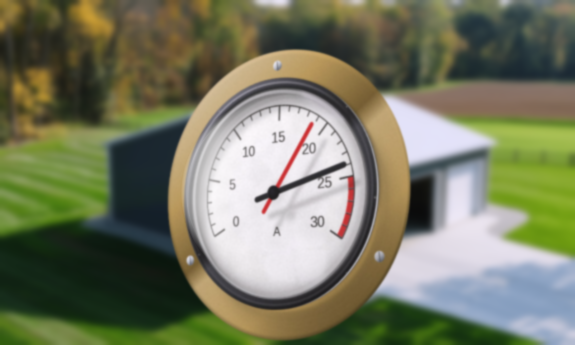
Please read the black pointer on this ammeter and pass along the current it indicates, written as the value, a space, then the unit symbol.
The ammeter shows 24 A
